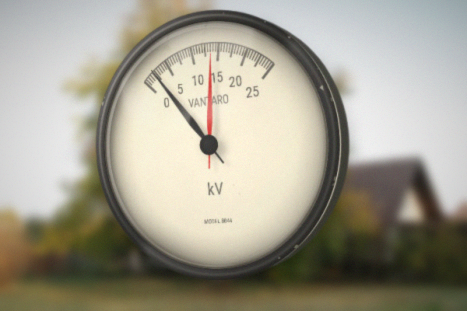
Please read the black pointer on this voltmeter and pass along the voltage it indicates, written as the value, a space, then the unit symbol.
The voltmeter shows 2.5 kV
